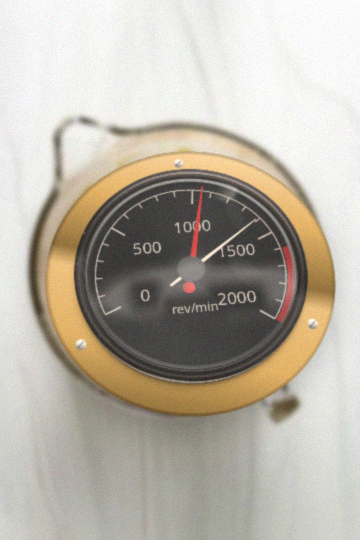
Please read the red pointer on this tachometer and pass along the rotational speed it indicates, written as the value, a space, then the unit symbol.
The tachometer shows 1050 rpm
